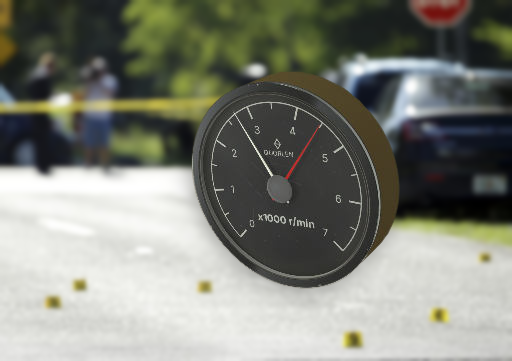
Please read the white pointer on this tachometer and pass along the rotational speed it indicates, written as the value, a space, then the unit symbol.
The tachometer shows 2750 rpm
